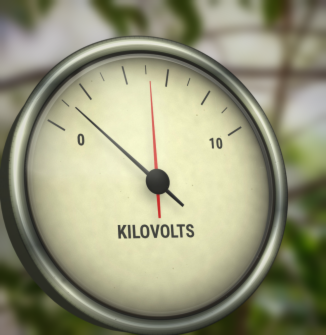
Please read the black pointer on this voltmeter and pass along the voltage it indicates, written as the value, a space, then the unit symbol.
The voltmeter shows 1 kV
